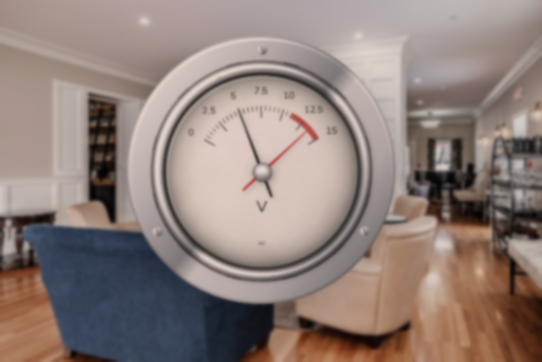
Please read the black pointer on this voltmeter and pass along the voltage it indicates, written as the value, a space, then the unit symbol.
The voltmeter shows 5 V
